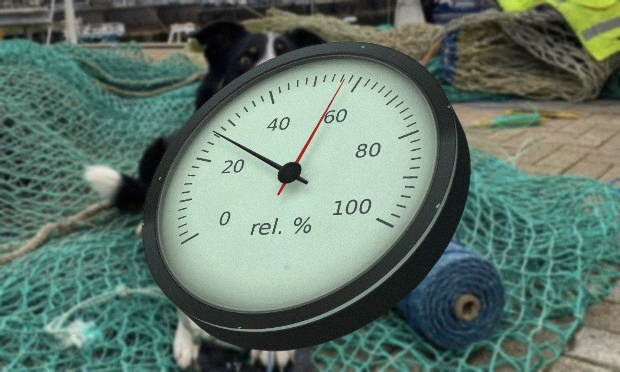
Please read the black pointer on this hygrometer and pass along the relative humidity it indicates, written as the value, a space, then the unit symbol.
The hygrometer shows 26 %
